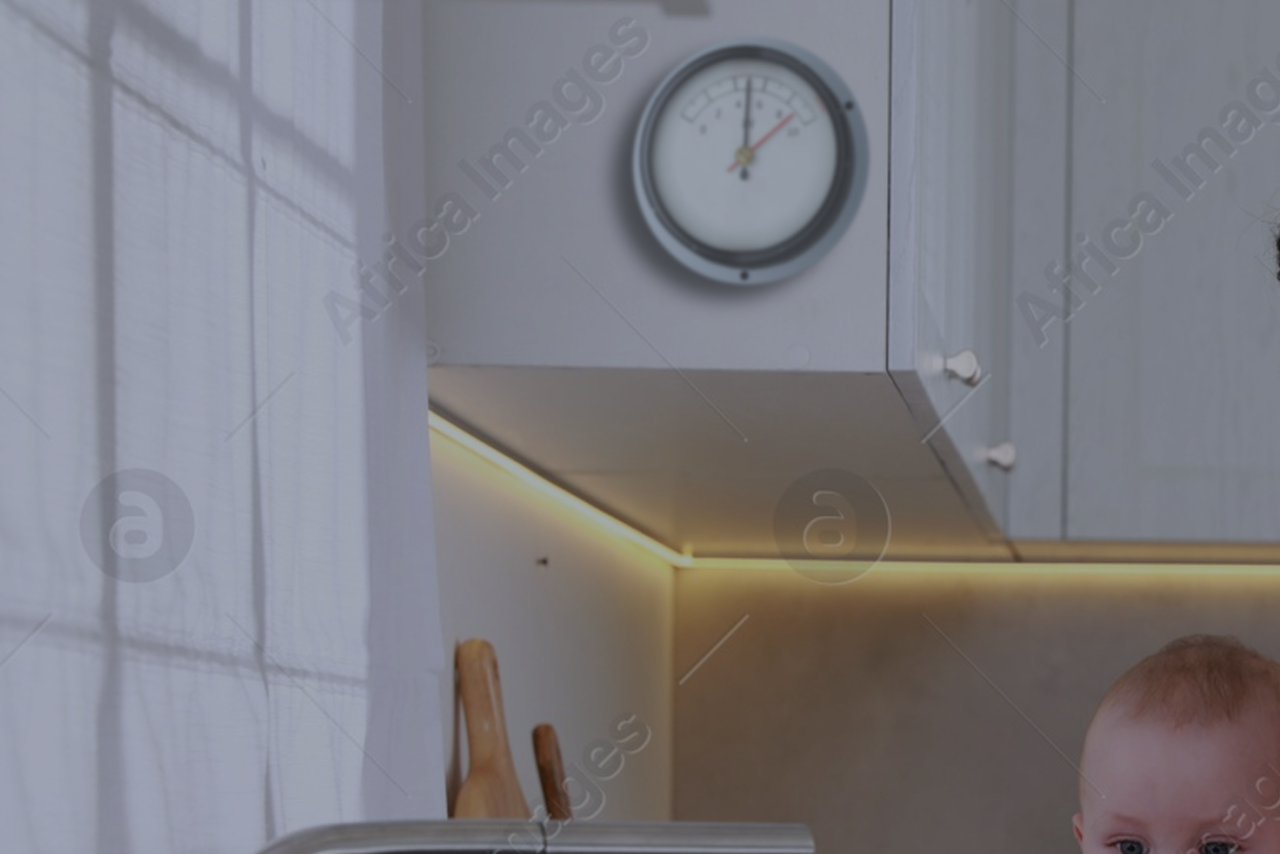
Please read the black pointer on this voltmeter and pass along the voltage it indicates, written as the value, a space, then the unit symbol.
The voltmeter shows 5 kV
